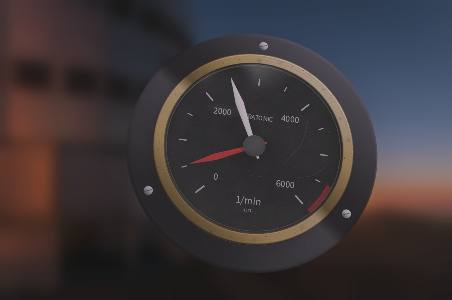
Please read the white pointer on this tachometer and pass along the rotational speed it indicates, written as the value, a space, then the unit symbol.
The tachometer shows 2500 rpm
